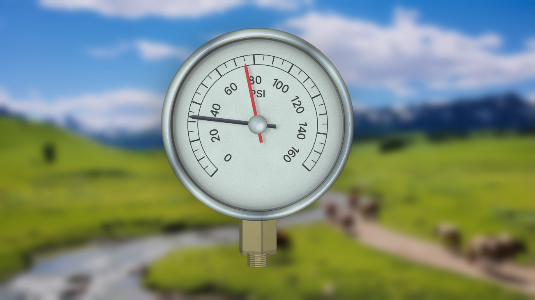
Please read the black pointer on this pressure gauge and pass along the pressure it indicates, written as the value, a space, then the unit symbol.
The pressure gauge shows 32.5 psi
